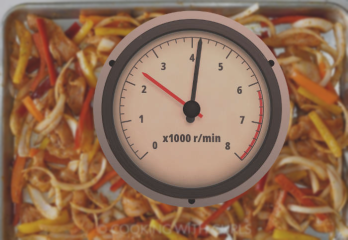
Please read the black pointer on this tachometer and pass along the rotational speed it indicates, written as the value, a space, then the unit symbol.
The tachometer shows 4200 rpm
